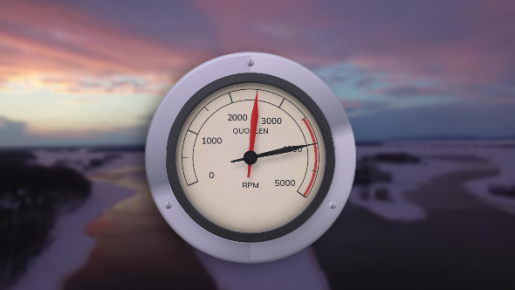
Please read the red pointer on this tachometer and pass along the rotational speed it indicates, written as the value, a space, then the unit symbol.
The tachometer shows 2500 rpm
